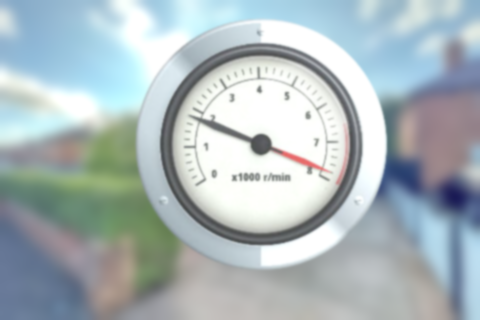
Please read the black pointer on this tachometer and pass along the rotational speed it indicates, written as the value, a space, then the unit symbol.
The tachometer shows 1800 rpm
